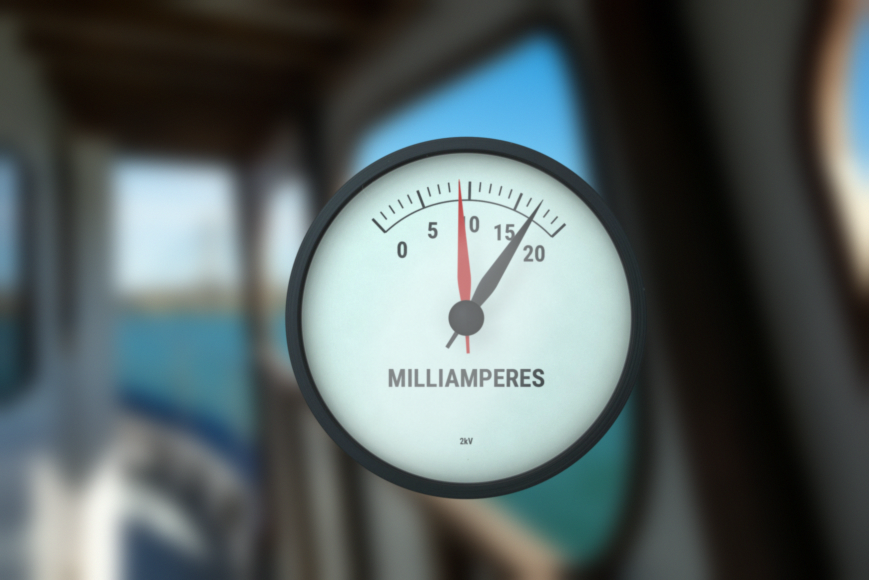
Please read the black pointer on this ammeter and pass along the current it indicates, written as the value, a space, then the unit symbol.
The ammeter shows 17 mA
